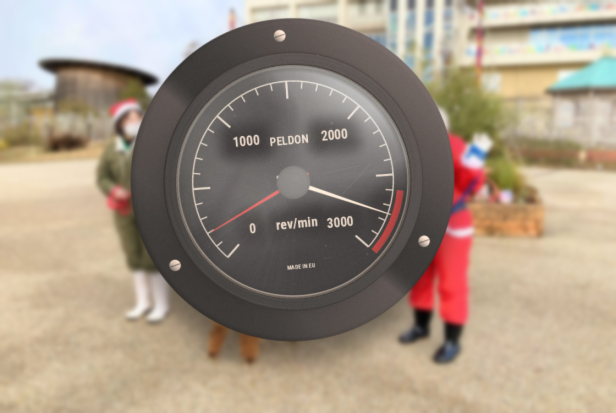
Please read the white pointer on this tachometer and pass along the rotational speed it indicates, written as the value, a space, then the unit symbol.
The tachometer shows 2750 rpm
